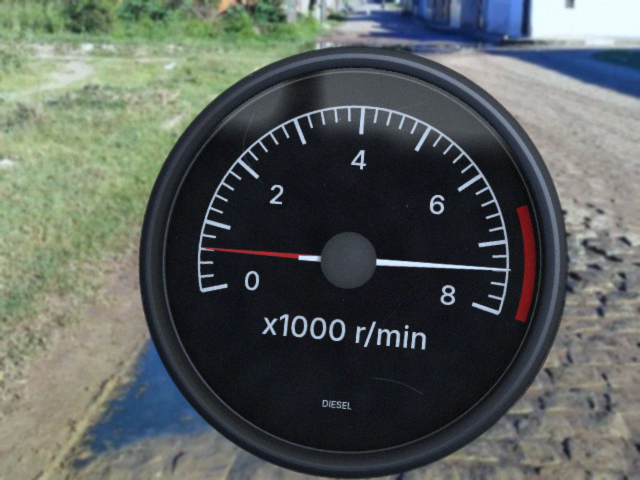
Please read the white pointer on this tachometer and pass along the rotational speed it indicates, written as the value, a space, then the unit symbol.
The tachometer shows 7400 rpm
